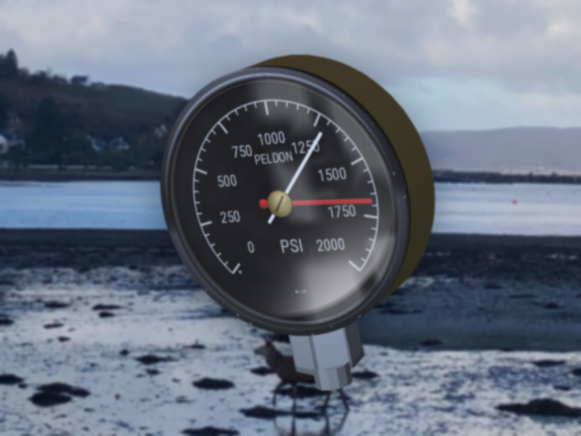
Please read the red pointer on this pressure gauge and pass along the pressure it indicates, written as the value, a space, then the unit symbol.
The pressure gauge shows 1675 psi
